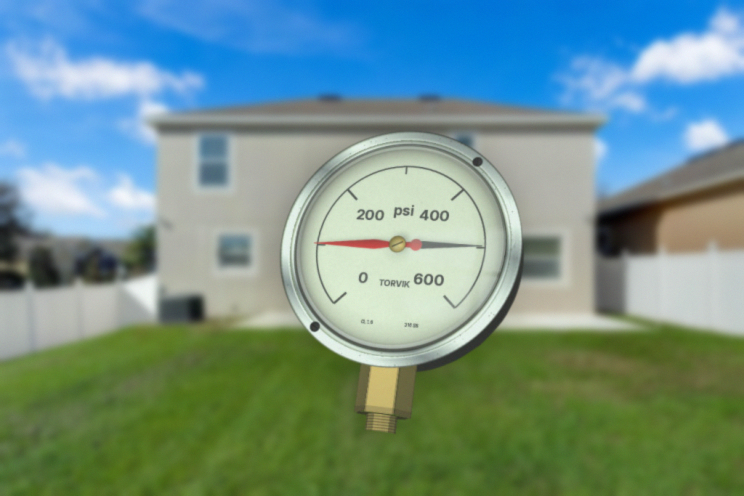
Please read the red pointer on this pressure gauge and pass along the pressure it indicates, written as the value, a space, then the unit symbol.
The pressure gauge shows 100 psi
